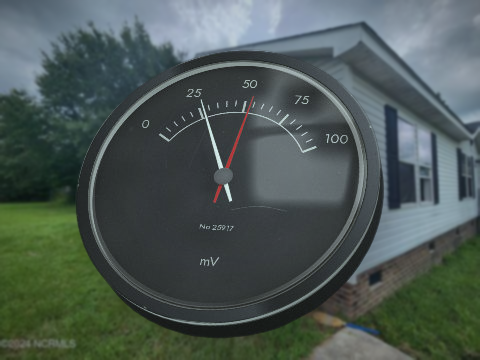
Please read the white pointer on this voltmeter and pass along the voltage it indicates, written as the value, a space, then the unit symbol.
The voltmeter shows 27.5 mV
